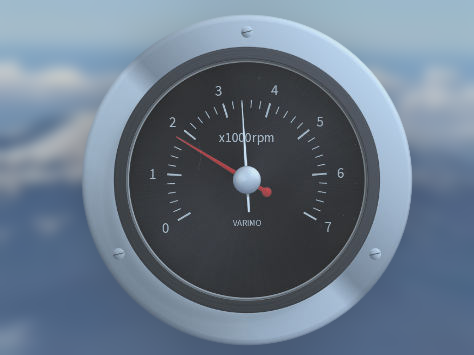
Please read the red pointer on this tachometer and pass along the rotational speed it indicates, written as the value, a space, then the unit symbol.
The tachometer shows 1800 rpm
